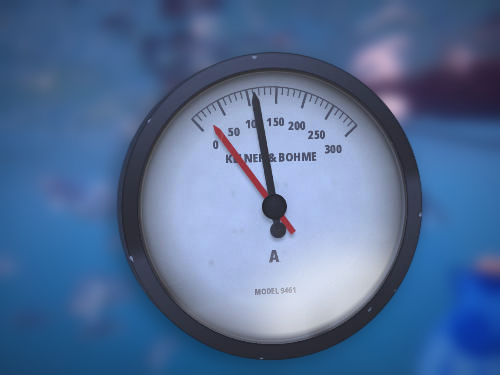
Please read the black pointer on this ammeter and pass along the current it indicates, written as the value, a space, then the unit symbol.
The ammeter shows 110 A
